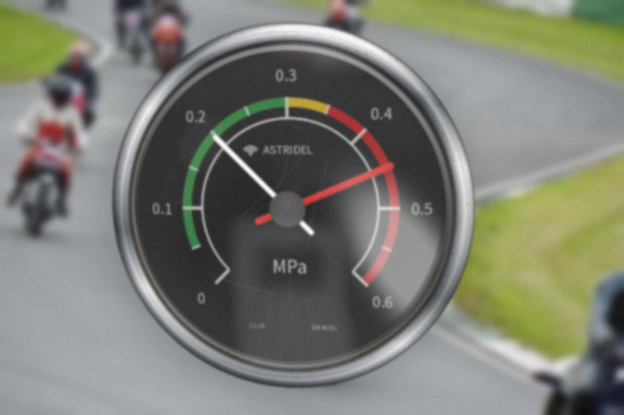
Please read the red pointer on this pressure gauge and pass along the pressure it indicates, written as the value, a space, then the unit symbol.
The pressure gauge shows 0.45 MPa
